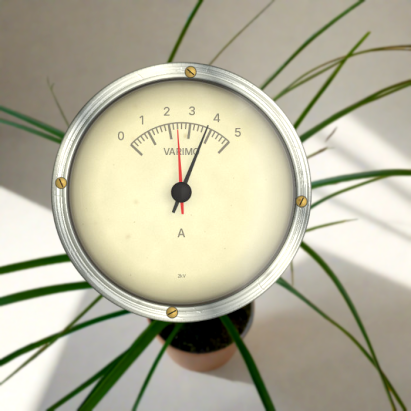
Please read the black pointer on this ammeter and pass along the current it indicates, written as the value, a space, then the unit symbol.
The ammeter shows 3.8 A
